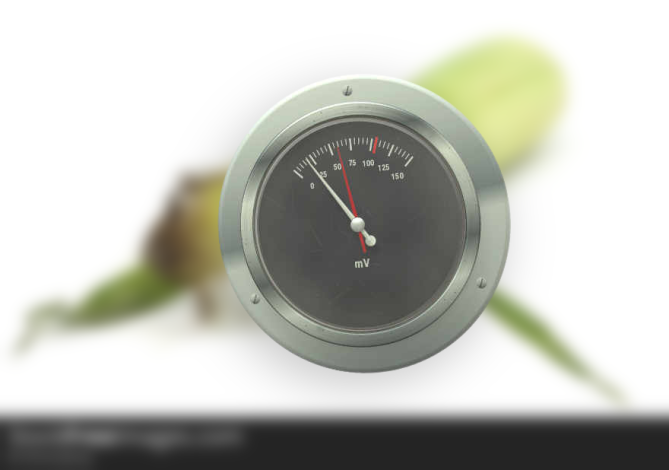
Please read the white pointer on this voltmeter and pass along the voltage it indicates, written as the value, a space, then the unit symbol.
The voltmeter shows 20 mV
